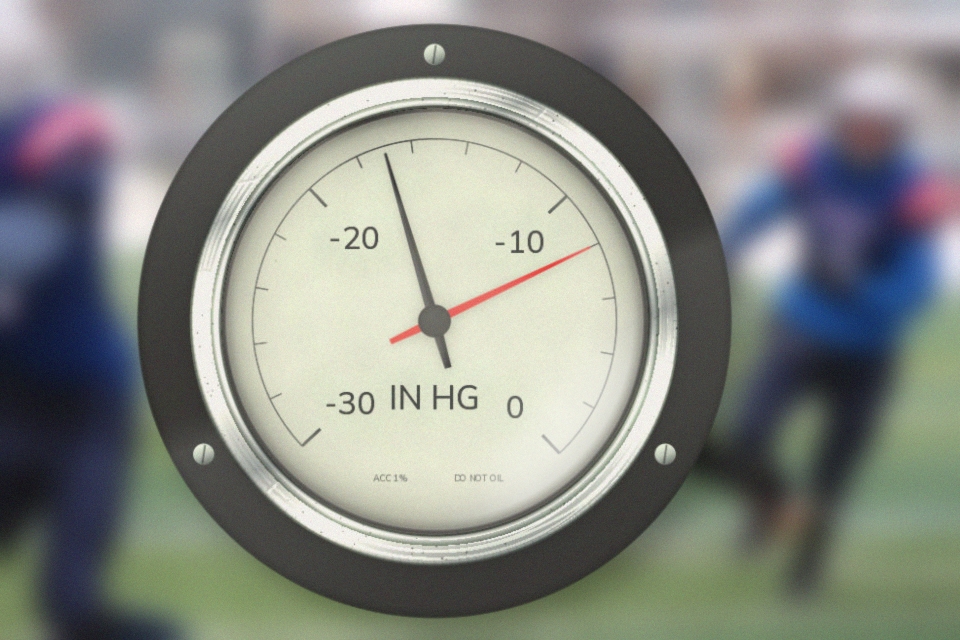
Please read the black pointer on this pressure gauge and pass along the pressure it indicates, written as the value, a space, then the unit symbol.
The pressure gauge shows -17 inHg
